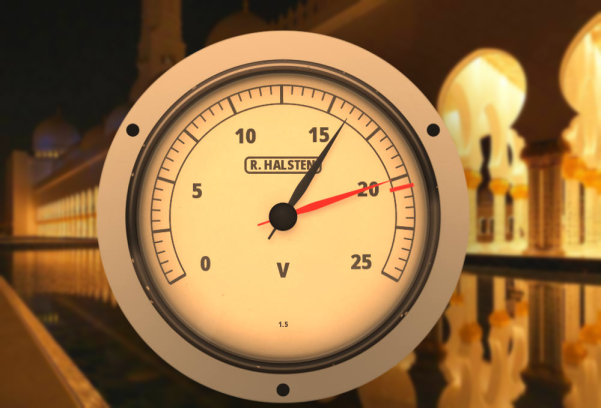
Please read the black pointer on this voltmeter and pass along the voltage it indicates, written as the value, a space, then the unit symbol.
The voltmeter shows 16 V
